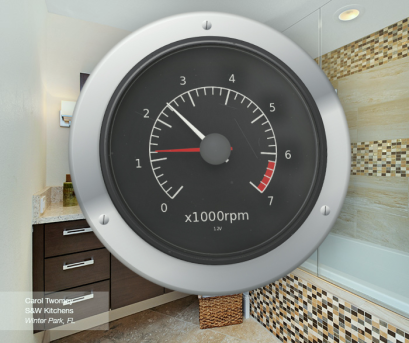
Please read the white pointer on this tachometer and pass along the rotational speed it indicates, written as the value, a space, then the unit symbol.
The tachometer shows 2400 rpm
